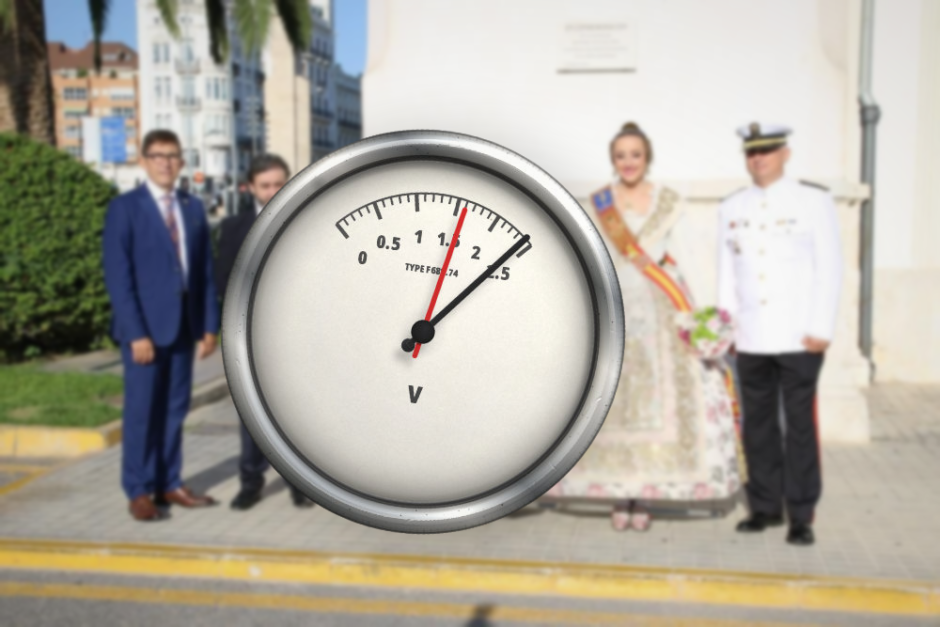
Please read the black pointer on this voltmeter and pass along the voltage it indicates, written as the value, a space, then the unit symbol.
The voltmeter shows 2.4 V
